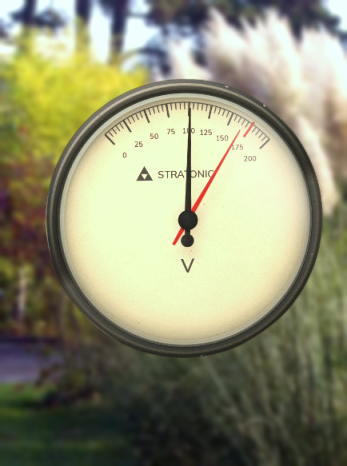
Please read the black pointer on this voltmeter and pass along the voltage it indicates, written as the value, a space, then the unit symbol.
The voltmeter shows 100 V
